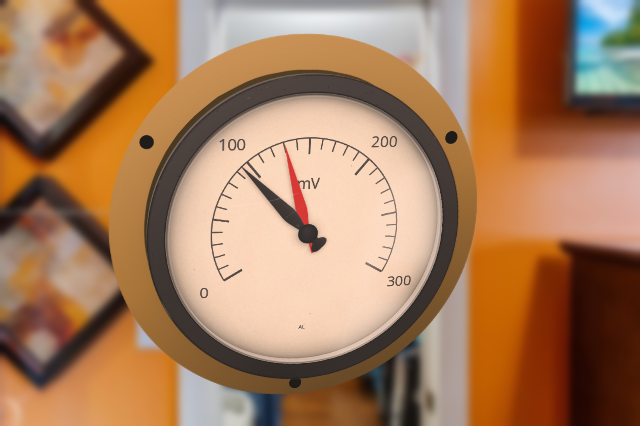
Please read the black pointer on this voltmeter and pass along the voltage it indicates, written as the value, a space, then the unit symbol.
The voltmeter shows 95 mV
